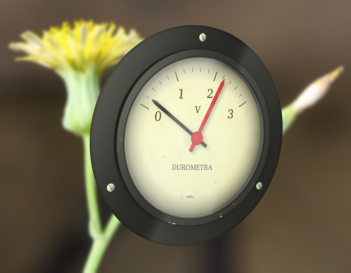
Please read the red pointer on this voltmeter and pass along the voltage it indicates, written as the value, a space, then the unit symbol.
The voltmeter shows 2.2 V
